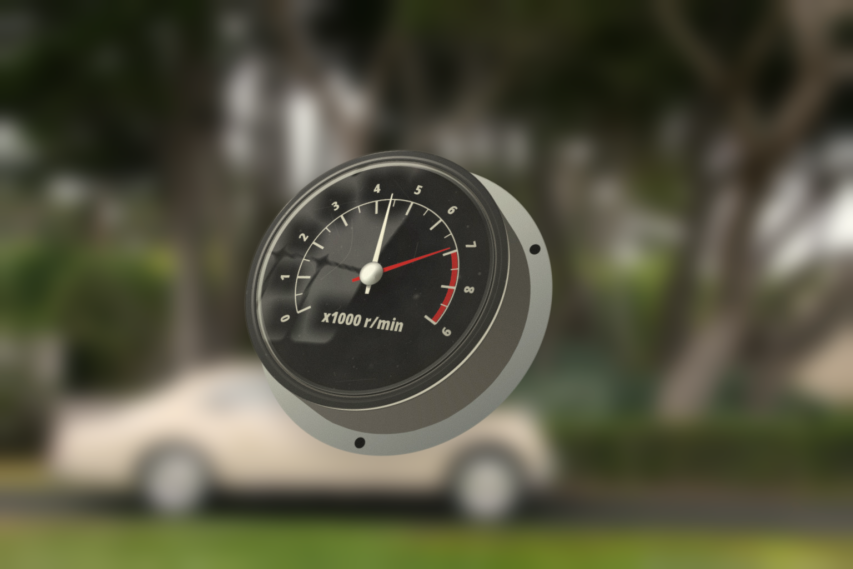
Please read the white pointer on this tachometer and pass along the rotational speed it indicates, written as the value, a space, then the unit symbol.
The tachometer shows 4500 rpm
